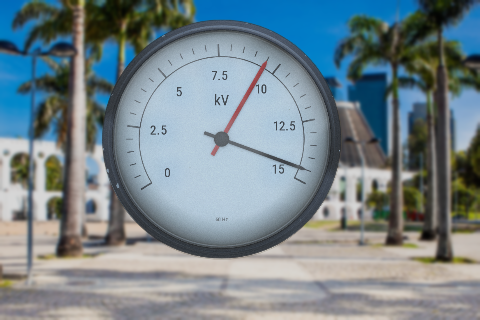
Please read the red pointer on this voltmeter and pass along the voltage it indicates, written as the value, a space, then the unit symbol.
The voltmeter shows 9.5 kV
